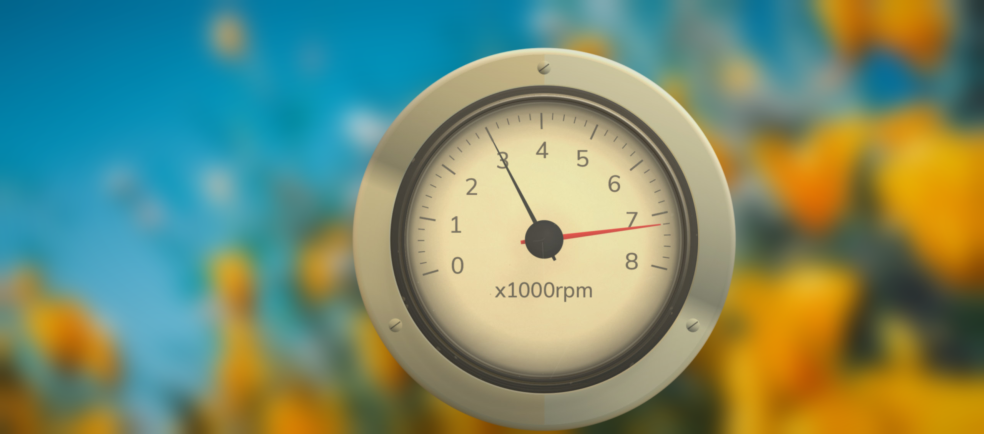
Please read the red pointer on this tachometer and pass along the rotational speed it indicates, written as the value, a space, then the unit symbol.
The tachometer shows 7200 rpm
